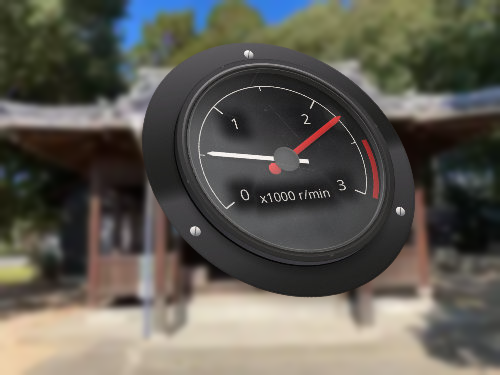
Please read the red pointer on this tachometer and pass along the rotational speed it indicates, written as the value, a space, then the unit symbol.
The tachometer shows 2250 rpm
